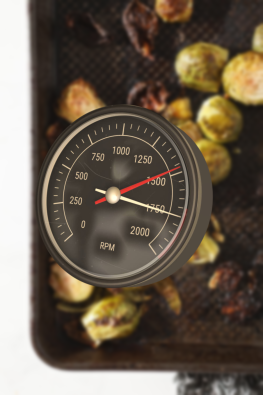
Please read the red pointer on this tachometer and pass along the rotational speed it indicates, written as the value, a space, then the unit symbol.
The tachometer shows 1475 rpm
